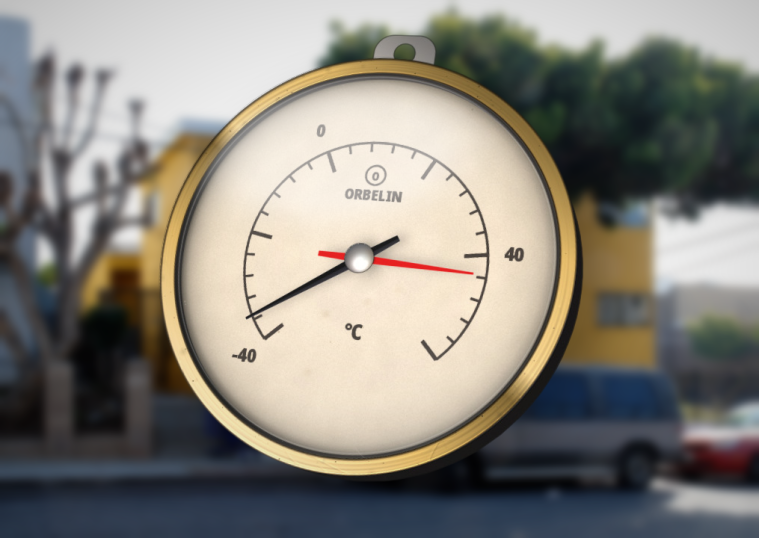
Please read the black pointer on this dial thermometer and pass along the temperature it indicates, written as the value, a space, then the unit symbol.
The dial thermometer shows -36 °C
